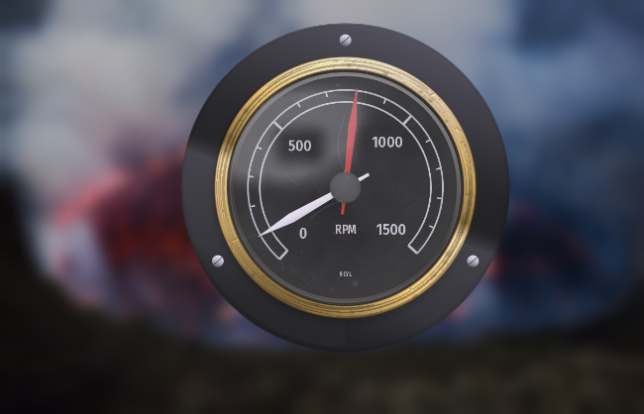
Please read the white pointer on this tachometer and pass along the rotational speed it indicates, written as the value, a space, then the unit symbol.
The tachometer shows 100 rpm
